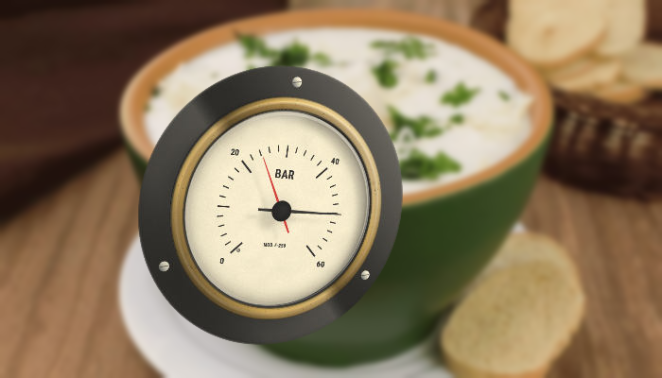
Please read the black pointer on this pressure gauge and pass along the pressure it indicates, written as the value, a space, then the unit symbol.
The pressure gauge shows 50 bar
